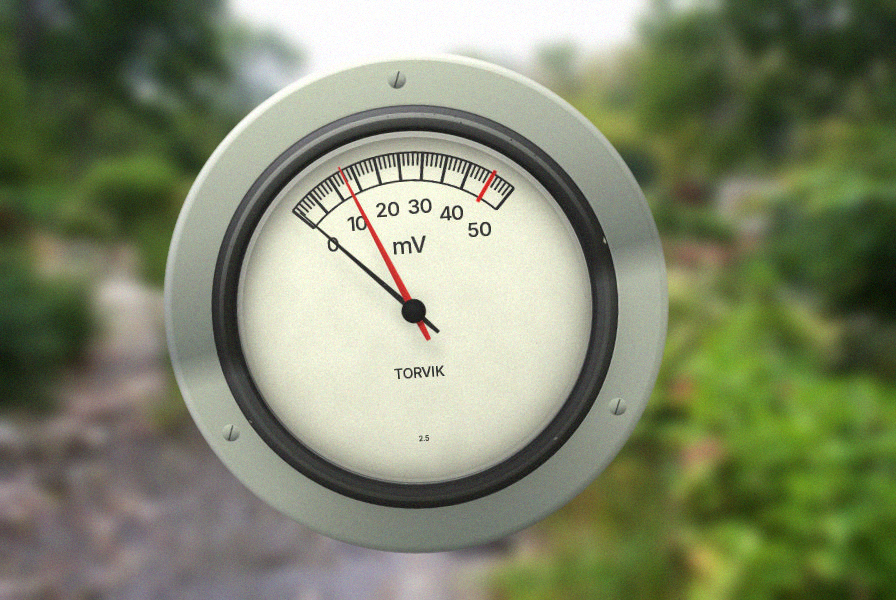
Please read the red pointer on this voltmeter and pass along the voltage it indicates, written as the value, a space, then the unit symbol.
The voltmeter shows 13 mV
